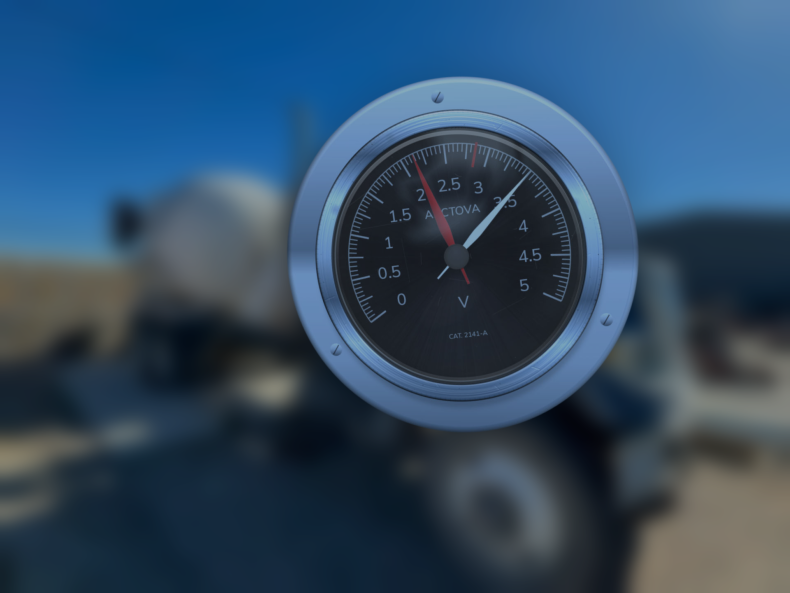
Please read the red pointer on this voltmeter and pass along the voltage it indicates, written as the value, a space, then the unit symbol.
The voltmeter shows 2.15 V
